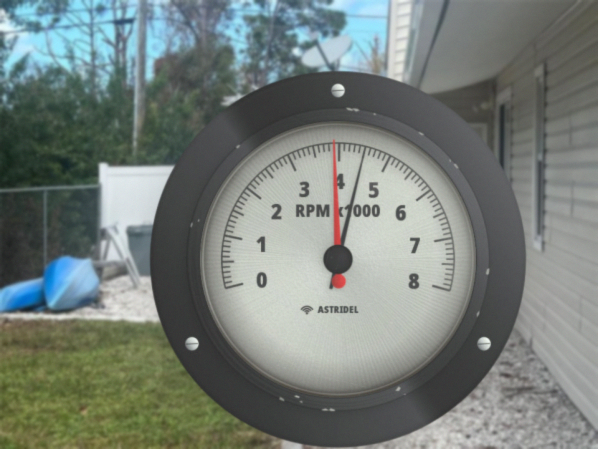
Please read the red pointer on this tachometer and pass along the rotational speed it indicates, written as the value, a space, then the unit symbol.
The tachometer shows 3900 rpm
